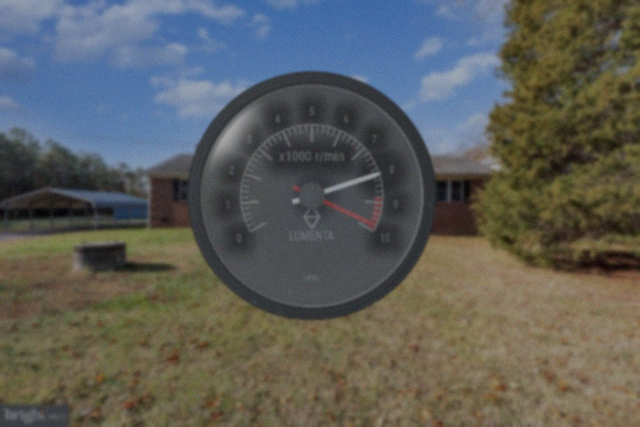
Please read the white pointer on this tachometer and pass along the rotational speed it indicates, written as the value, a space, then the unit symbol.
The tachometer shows 8000 rpm
